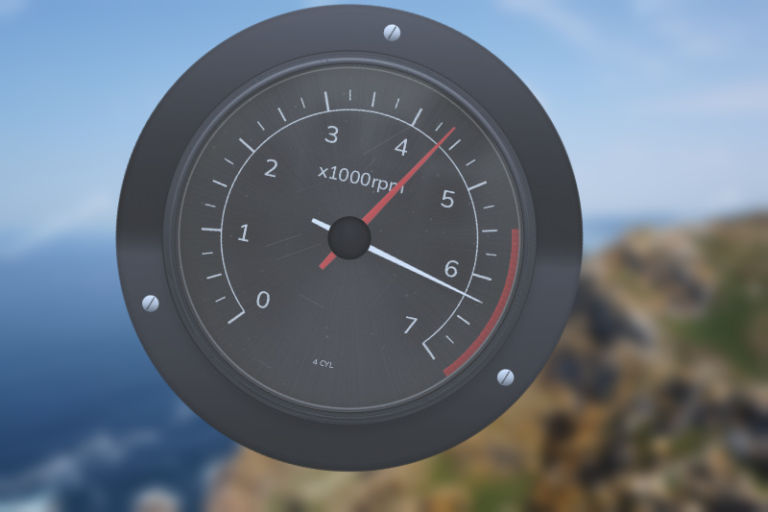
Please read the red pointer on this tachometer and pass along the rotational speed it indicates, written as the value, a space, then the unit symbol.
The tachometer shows 4375 rpm
